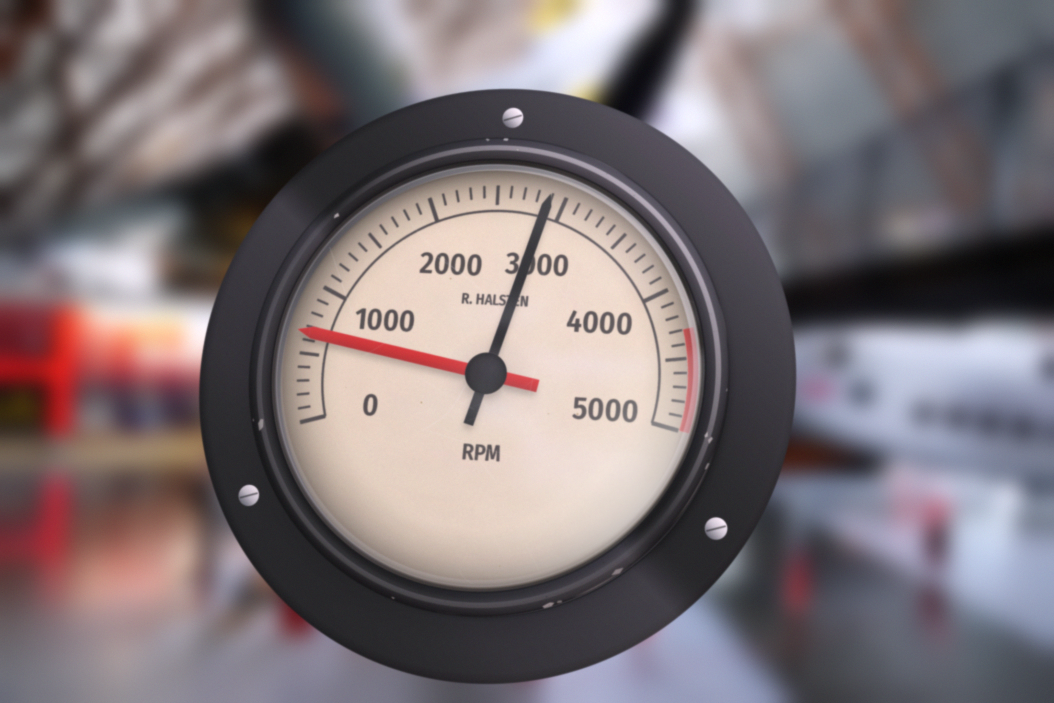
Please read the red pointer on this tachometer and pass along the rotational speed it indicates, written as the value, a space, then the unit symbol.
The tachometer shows 650 rpm
